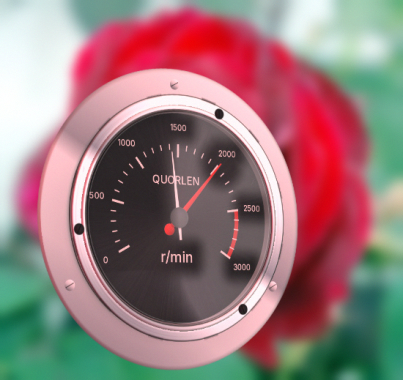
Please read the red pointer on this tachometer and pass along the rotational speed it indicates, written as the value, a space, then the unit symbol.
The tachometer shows 2000 rpm
